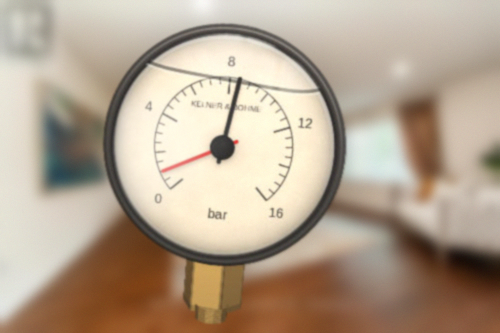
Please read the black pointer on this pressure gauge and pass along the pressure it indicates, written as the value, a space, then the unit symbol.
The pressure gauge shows 8.5 bar
